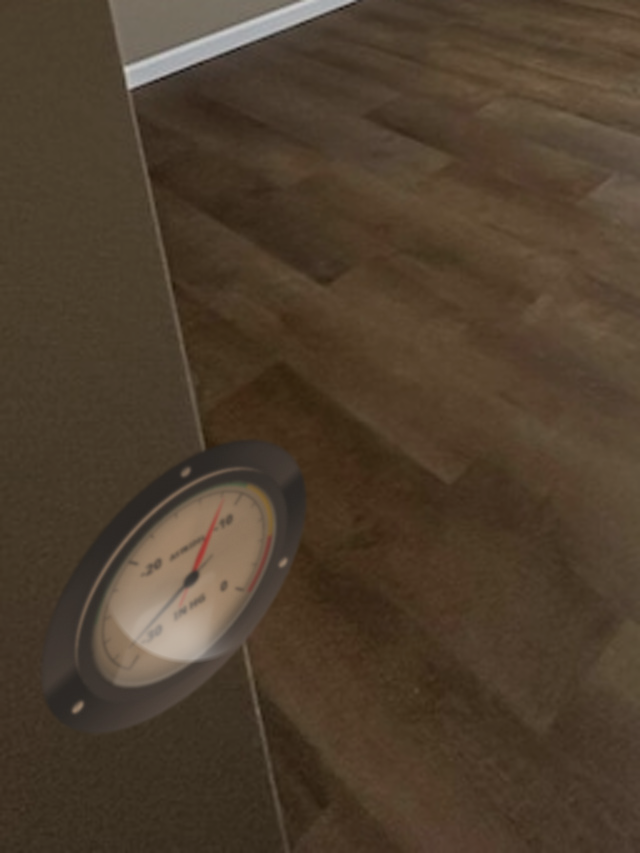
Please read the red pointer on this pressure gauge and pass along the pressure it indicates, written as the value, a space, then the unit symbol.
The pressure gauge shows -12 inHg
